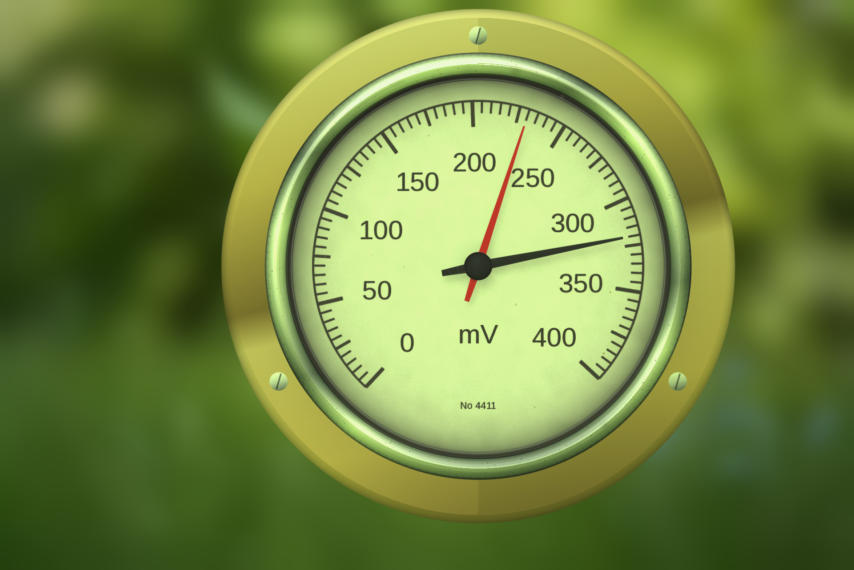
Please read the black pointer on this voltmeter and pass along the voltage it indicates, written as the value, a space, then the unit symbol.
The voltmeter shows 320 mV
